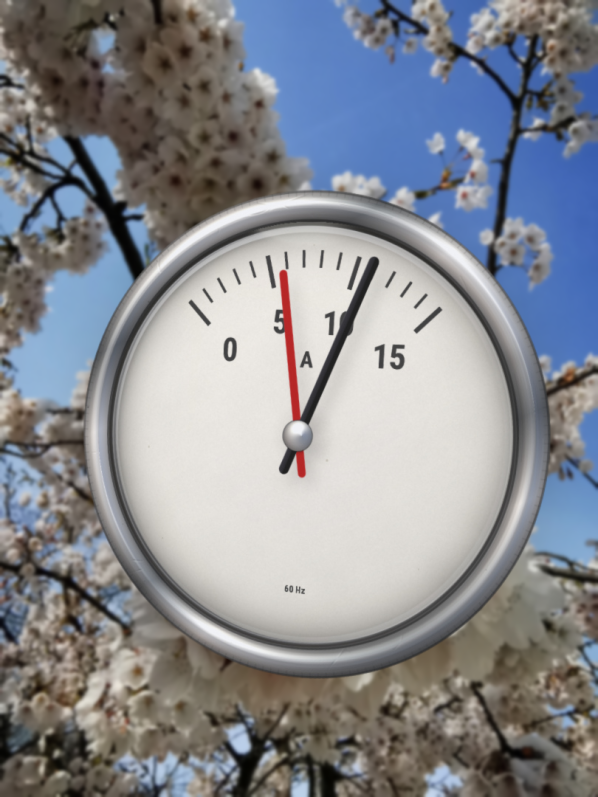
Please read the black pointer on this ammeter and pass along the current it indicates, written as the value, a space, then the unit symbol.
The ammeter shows 11 A
